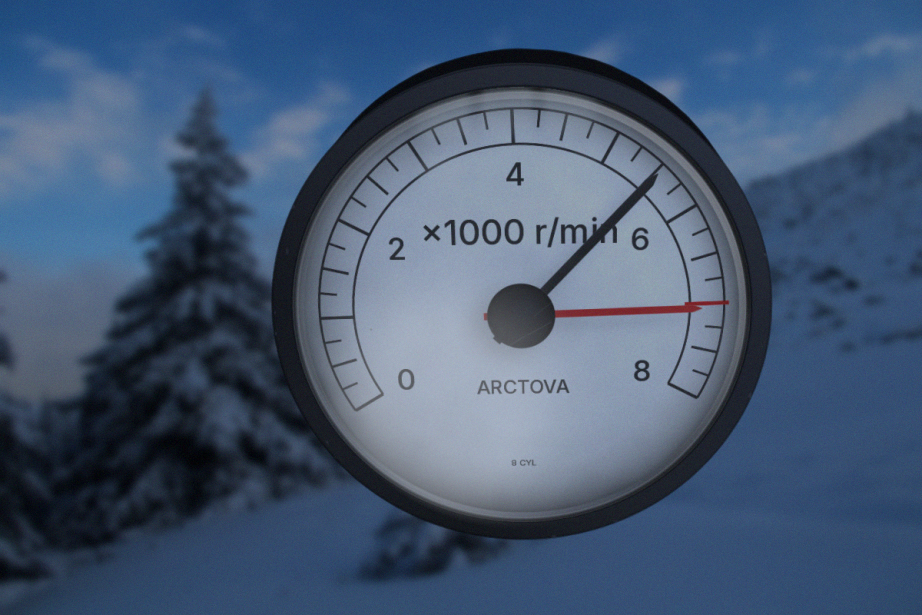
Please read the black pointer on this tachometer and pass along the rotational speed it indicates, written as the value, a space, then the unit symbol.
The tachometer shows 5500 rpm
